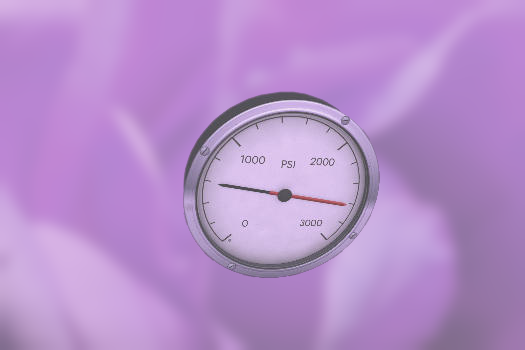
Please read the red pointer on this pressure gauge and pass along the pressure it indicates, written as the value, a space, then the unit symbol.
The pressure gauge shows 2600 psi
